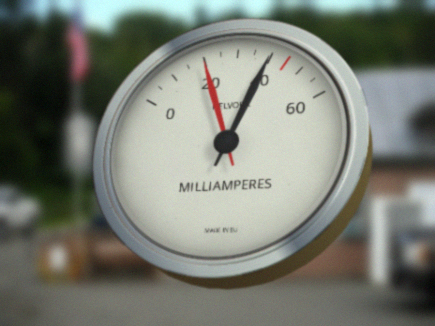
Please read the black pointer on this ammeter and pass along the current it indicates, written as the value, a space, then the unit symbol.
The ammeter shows 40 mA
